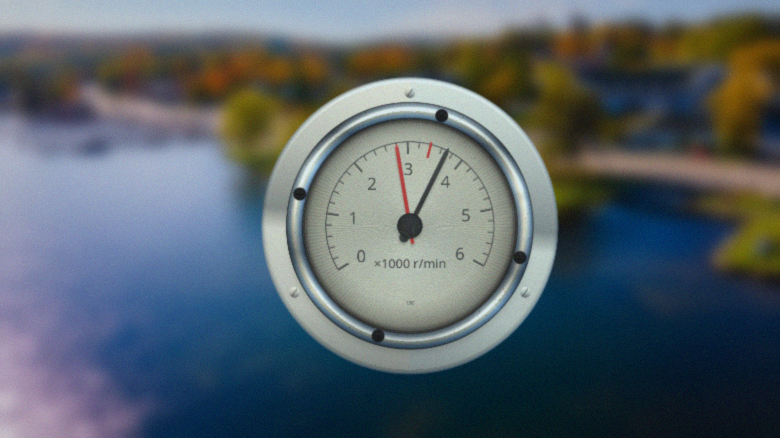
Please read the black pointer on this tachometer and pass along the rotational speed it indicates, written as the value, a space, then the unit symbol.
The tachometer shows 3700 rpm
